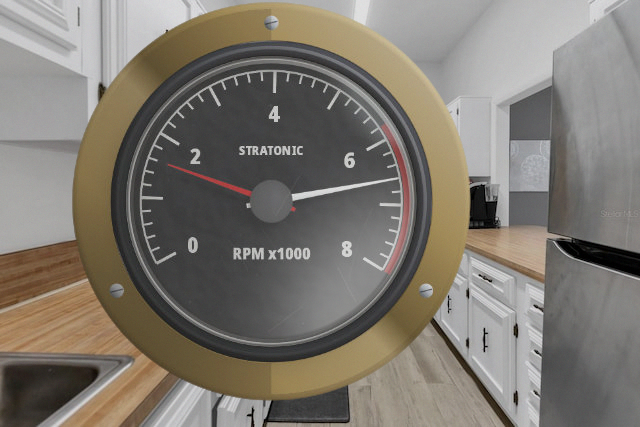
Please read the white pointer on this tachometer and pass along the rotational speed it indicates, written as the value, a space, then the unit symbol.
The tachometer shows 6600 rpm
